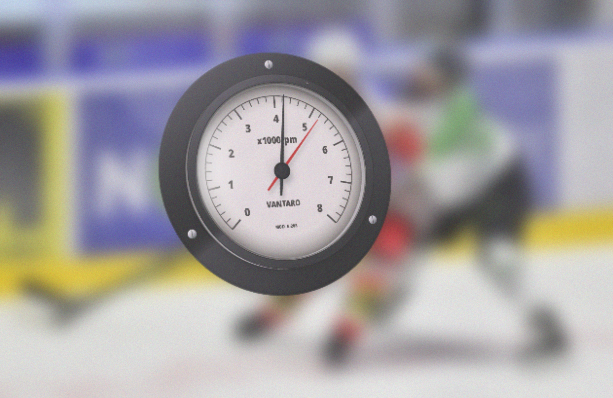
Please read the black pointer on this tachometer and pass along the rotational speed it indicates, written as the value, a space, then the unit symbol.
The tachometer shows 4200 rpm
